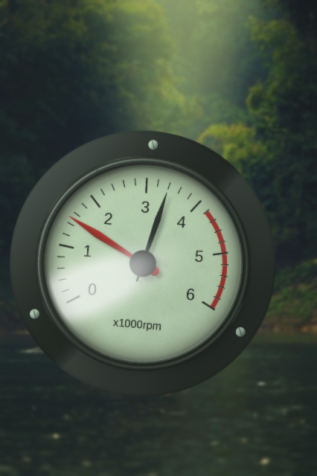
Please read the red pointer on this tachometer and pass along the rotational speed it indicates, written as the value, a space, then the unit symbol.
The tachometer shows 1500 rpm
